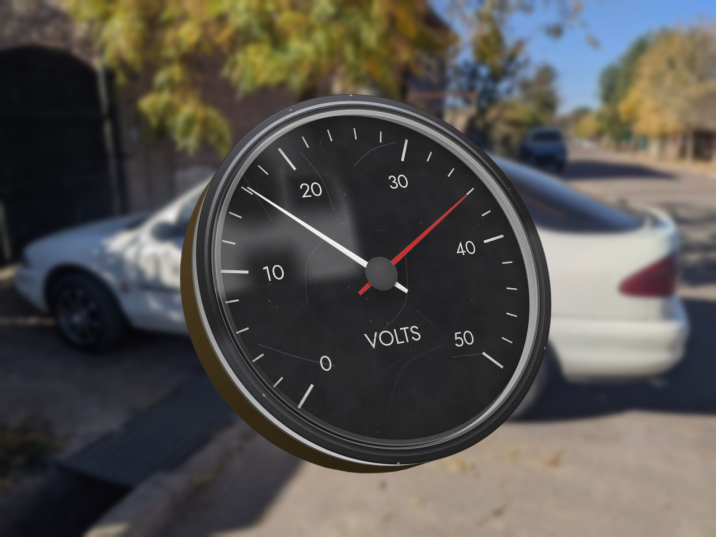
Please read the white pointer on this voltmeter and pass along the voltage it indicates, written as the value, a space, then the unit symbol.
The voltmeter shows 16 V
